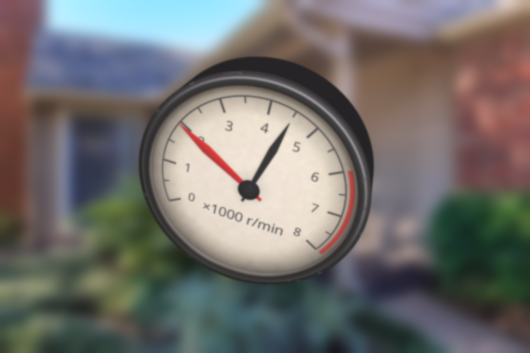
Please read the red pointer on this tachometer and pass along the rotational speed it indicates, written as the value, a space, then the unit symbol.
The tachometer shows 2000 rpm
